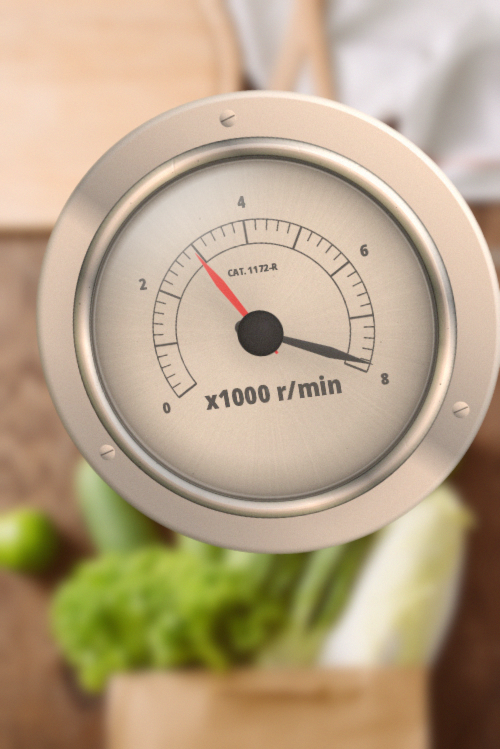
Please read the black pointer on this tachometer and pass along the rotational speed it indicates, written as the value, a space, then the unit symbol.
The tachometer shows 7800 rpm
